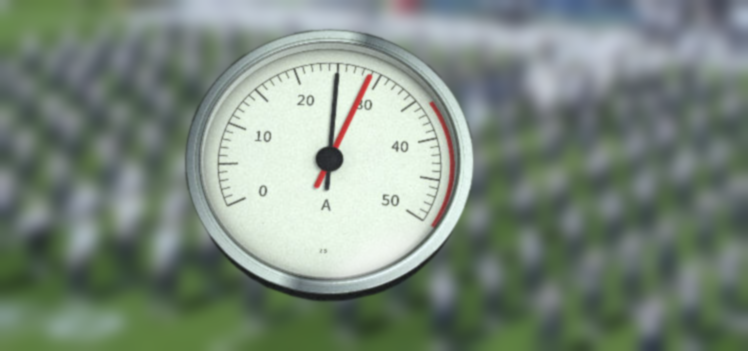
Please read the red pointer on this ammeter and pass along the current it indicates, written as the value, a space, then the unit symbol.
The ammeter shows 29 A
